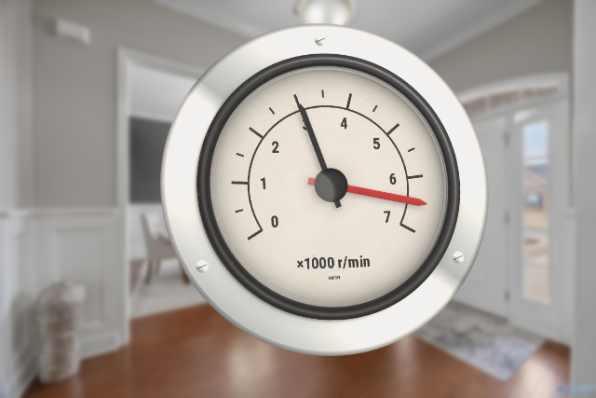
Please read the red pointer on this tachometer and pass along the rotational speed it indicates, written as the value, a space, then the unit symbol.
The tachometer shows 6500 rpm
